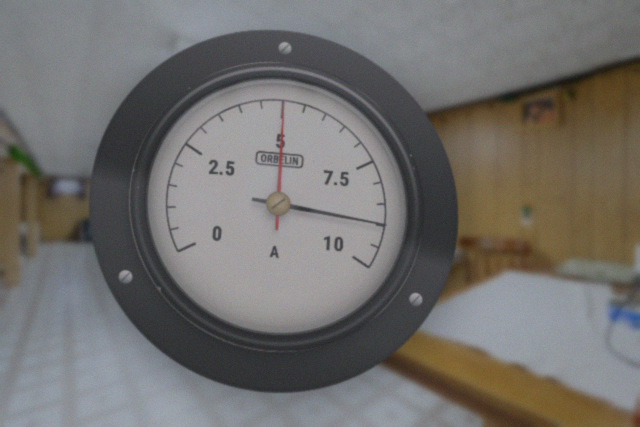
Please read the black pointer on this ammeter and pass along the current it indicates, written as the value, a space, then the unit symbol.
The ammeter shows 9 A
